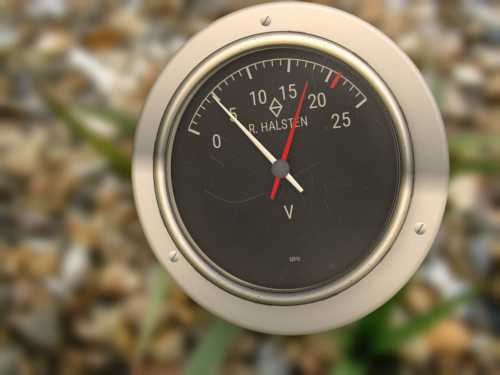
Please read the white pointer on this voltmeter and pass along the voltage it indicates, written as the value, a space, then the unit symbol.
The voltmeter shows 5 V
